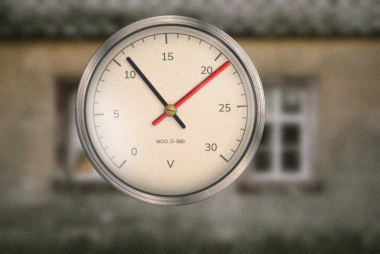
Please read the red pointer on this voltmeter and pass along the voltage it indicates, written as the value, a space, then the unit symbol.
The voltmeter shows 21 V
